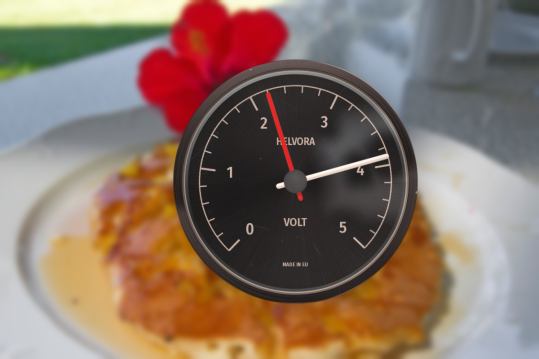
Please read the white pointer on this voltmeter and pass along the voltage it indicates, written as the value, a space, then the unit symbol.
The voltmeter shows 3.9 V
